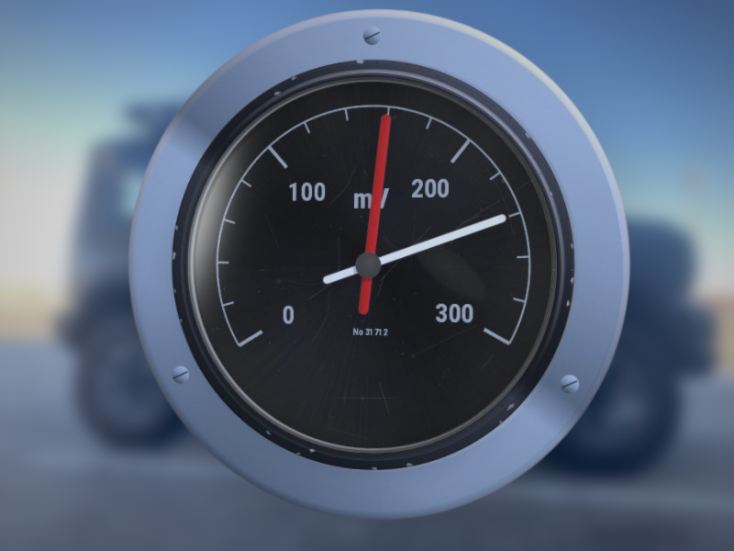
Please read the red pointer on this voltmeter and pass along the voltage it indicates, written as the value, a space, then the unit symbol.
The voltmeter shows 160 mV
